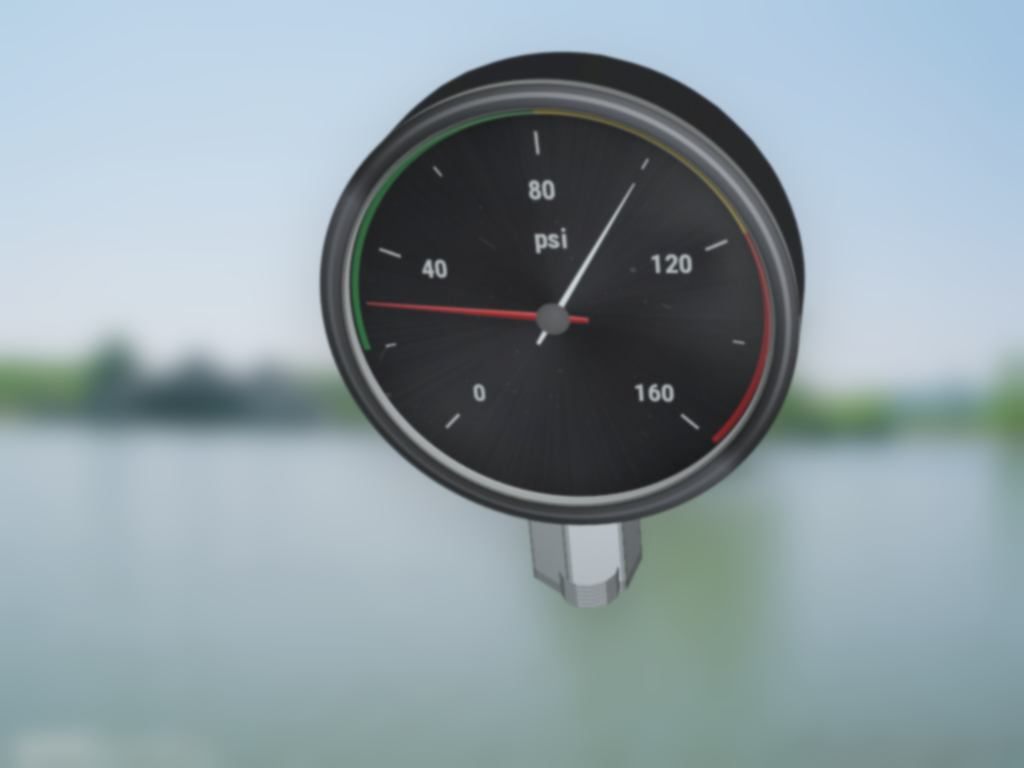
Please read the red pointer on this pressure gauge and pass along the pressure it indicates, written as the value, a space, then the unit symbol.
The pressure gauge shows 30 psi
